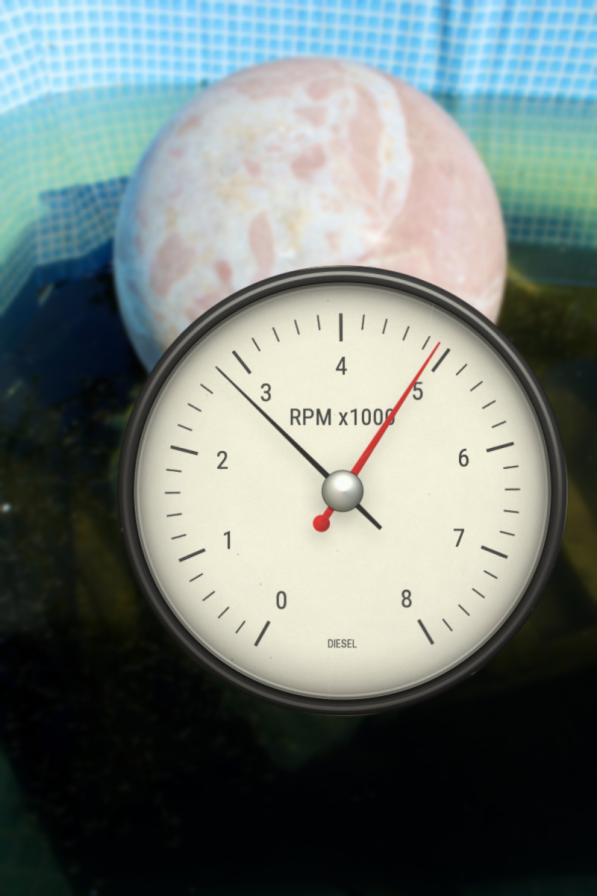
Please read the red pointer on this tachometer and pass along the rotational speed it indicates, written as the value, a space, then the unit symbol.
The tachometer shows 4900 rpm
